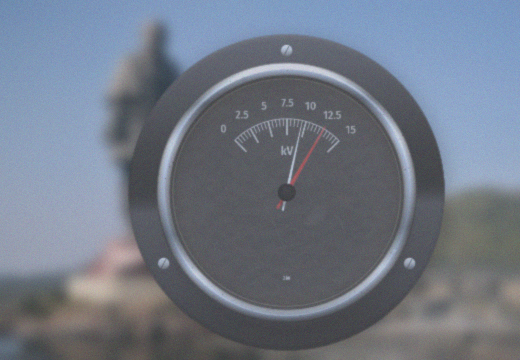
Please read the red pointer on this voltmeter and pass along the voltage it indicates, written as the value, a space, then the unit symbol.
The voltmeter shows 12.5 kV
